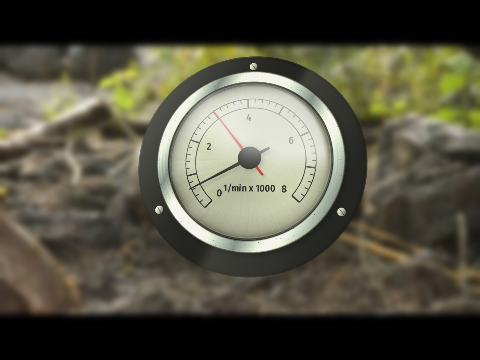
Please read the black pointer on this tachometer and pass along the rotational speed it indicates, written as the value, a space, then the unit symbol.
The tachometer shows 600 rpm
